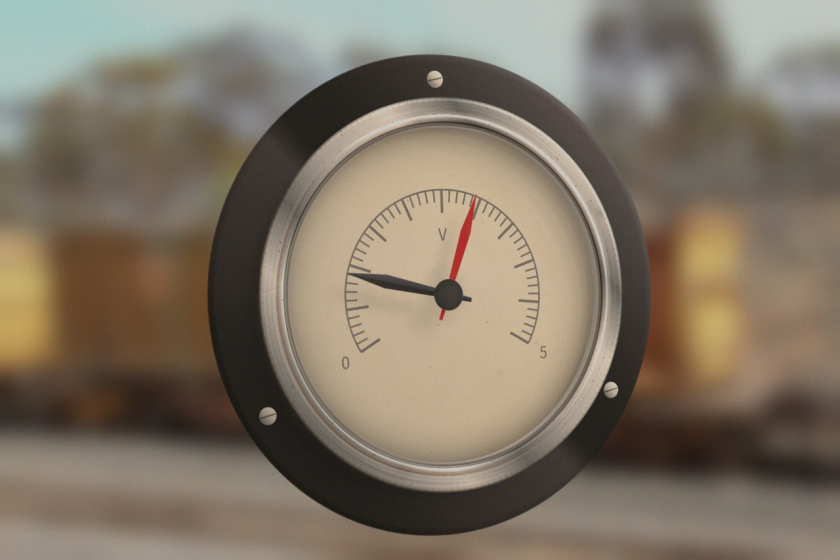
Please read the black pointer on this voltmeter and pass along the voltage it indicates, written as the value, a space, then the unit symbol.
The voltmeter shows 0.9 V
